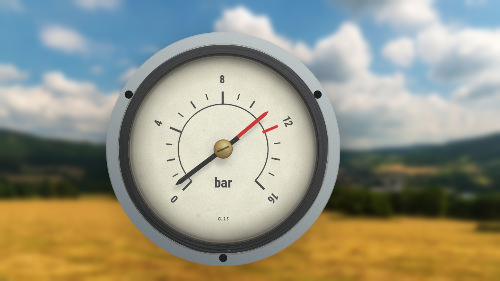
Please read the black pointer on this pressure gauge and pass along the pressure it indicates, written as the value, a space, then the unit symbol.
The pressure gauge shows 0.5 bar
